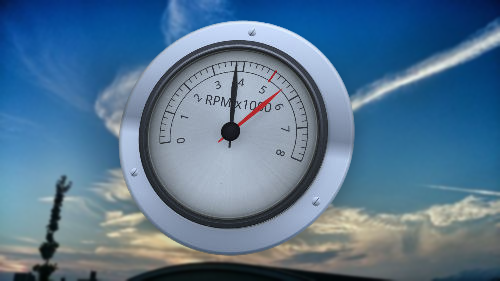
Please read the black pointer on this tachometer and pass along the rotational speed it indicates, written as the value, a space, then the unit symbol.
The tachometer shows 3800 rpm
